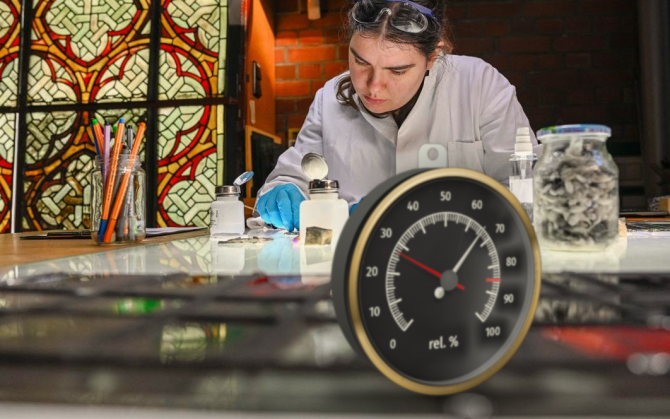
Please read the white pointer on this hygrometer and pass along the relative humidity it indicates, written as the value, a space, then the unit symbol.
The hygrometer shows 65 %
